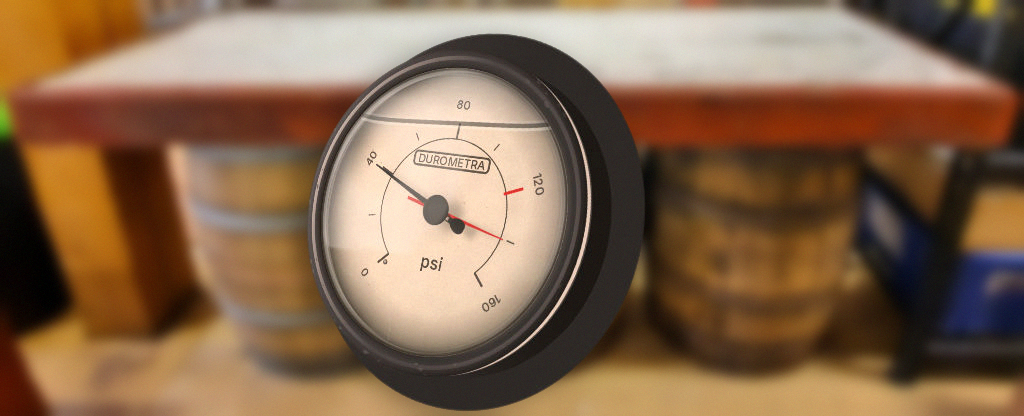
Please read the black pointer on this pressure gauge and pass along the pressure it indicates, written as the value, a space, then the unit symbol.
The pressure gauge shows 40 psi
